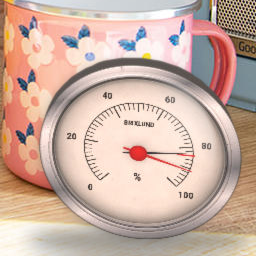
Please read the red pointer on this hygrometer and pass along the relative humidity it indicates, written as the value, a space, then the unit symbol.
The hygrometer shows 90 %
